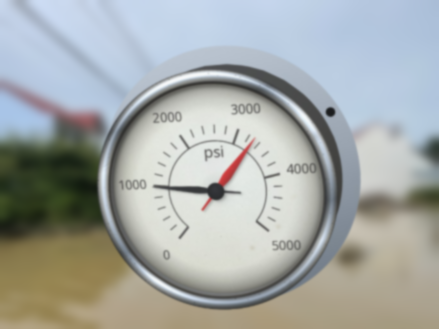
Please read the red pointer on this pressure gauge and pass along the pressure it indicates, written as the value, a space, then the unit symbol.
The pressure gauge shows 3300 psi
